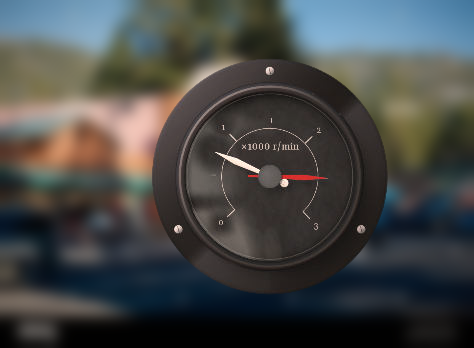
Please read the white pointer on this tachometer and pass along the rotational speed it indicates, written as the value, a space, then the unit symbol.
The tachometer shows 750 rpm
